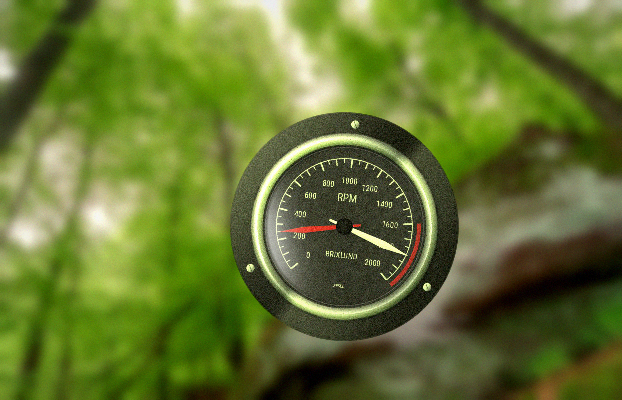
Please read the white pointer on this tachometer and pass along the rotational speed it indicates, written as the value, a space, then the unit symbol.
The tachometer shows 1800 rpm
